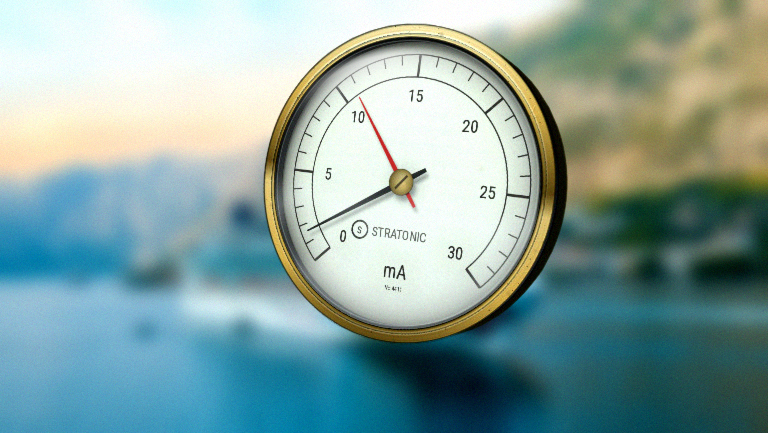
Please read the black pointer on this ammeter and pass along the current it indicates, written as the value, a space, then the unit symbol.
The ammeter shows 1.5 mA
